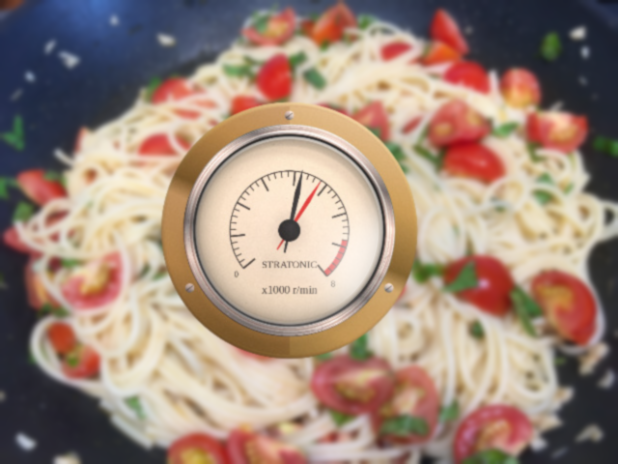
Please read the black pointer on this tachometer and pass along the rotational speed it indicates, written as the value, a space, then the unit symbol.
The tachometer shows 4200 rpm
